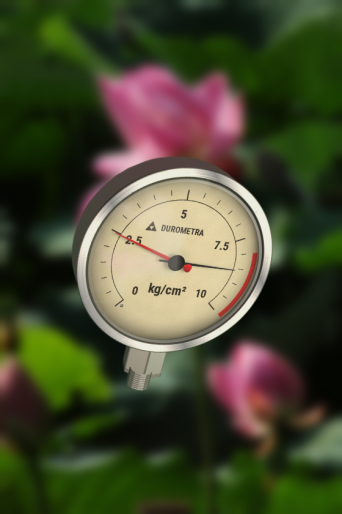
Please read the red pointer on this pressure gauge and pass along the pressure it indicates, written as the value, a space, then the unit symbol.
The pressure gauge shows 2.5 kg/cm²
